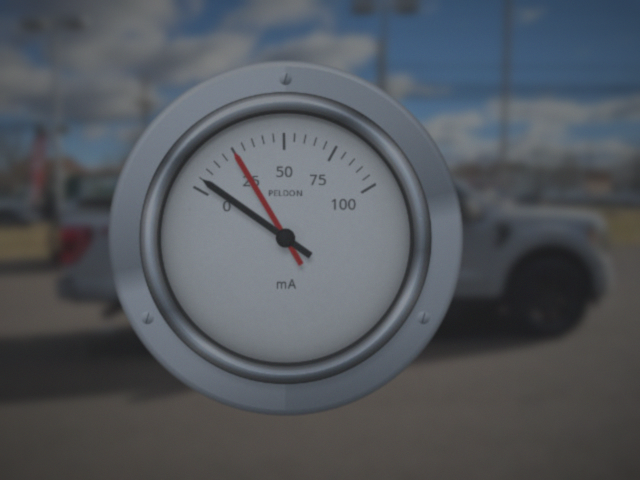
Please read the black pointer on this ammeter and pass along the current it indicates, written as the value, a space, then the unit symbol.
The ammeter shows 5 mA
